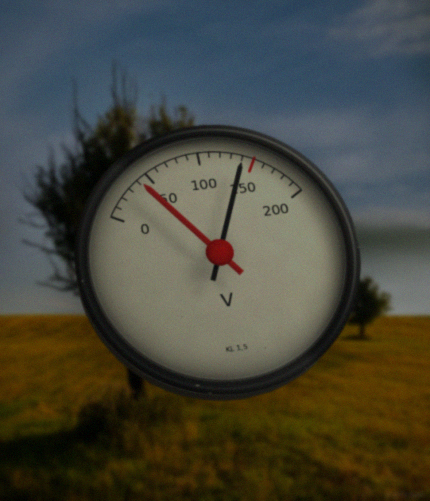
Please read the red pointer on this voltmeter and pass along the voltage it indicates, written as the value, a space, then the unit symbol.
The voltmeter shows 40 V
